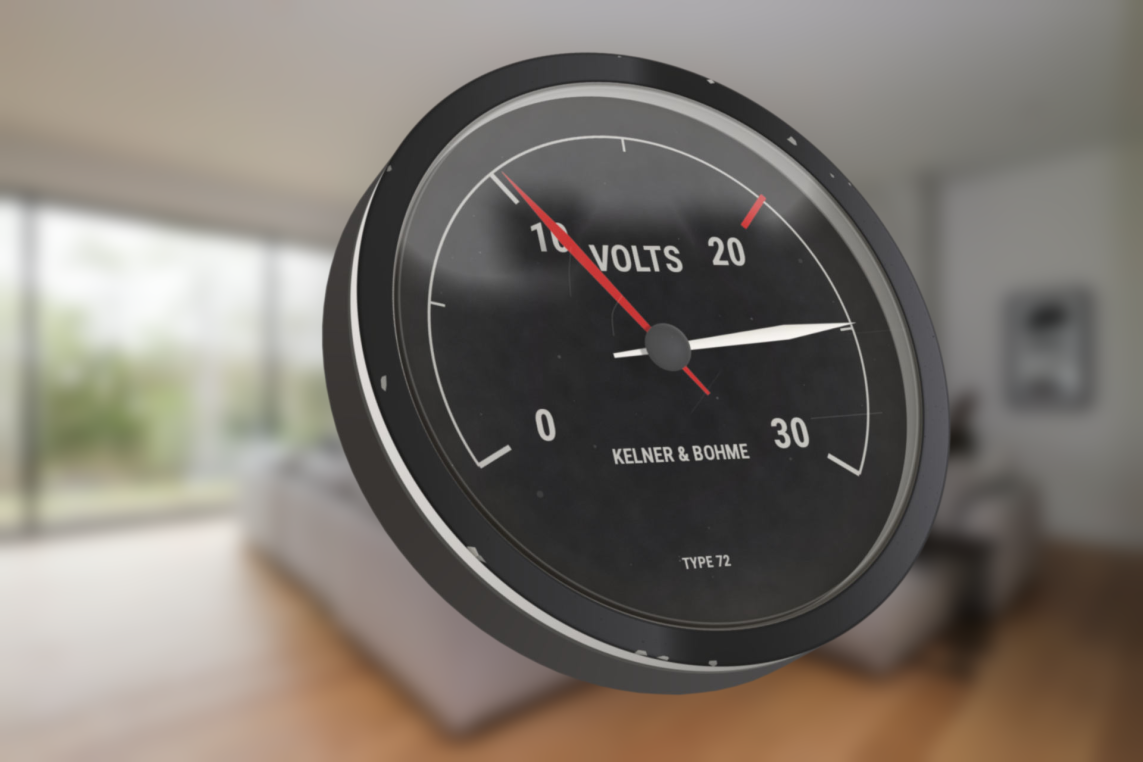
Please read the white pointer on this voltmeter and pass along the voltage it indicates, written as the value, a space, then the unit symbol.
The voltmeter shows 25 V
